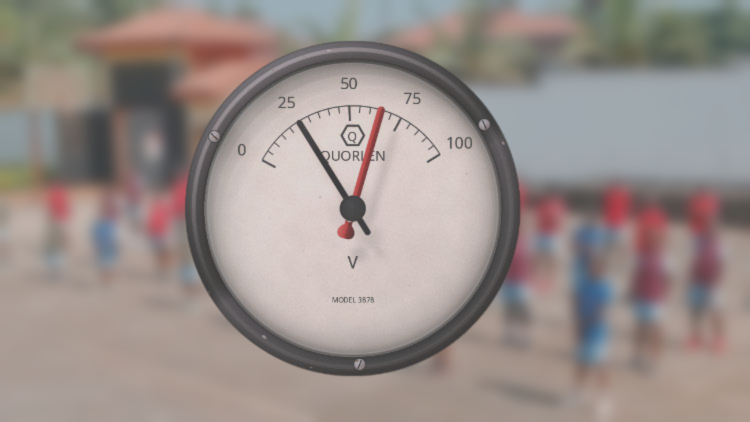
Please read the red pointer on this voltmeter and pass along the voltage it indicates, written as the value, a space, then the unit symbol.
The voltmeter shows 65 V
